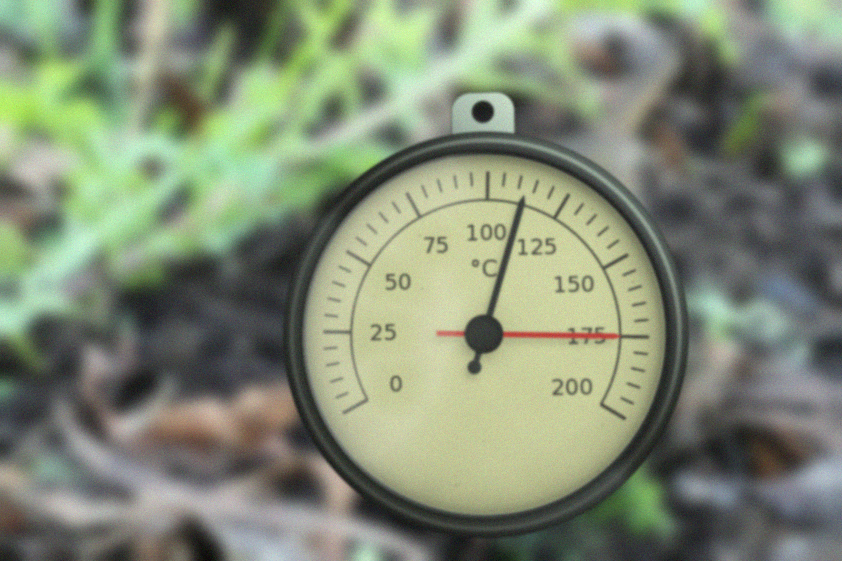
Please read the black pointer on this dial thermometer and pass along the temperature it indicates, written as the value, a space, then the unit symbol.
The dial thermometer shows 112.5 °C
